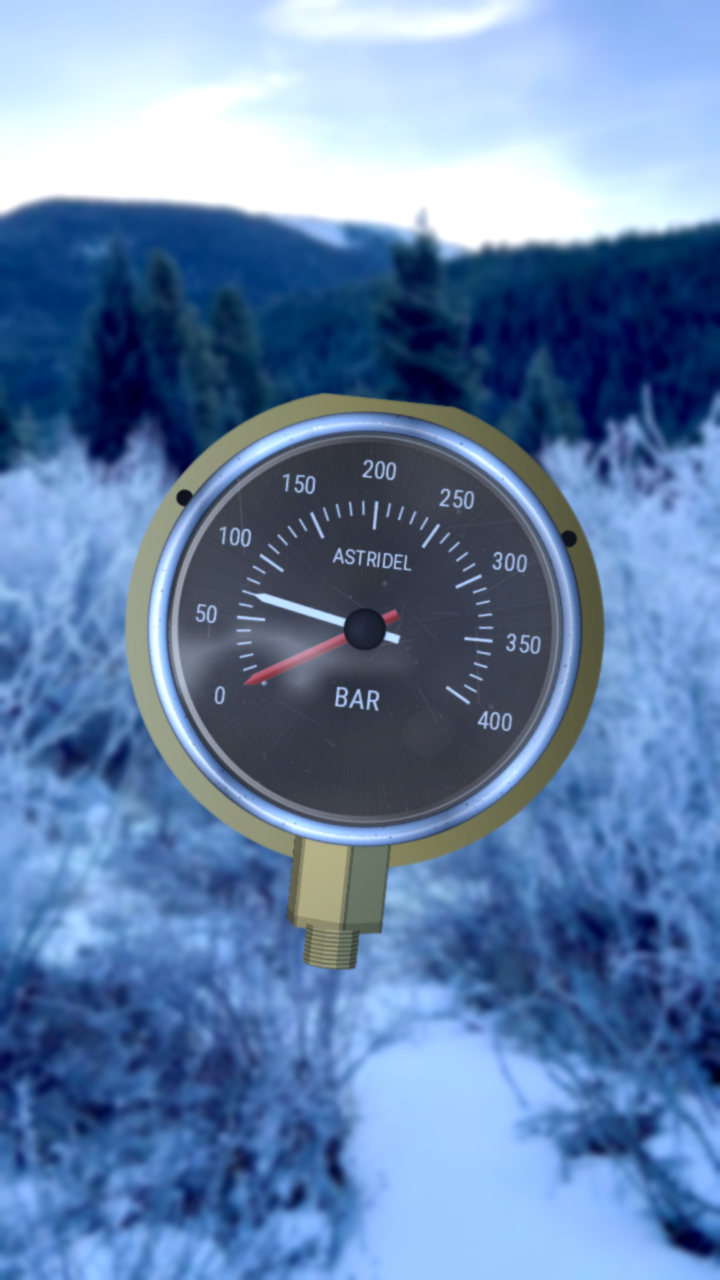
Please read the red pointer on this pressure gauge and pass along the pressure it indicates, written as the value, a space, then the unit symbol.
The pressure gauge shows 0 bar
